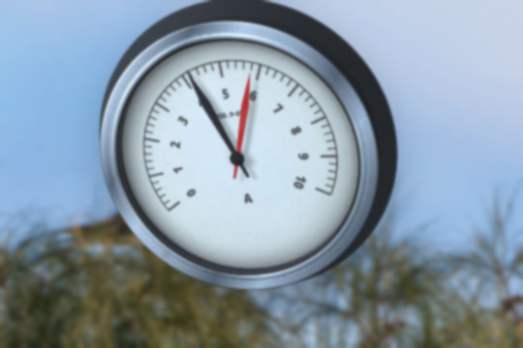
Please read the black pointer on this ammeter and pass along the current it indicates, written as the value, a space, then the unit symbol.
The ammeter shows 4.2 A
